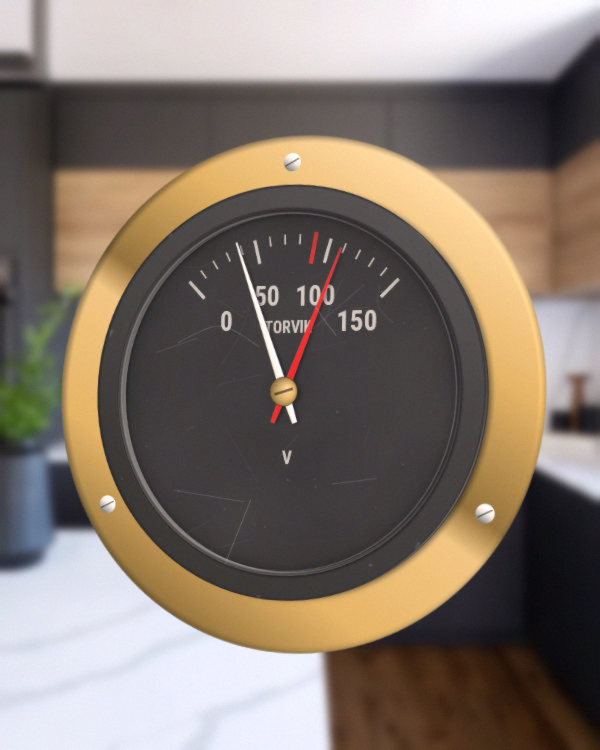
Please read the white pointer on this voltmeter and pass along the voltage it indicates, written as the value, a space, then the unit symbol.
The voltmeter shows 40 V
